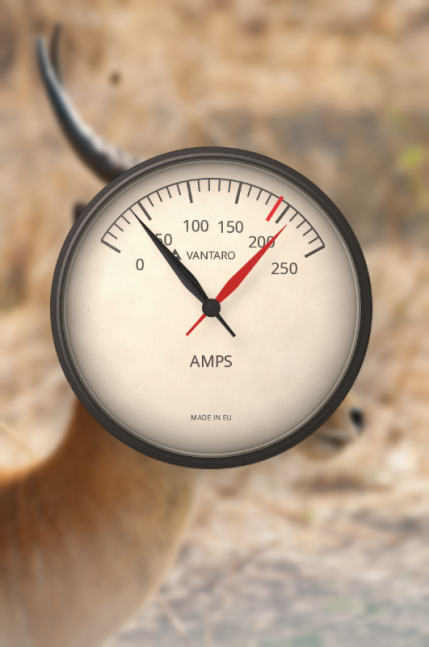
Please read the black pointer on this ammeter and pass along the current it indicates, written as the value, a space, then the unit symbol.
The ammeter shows 40 A
